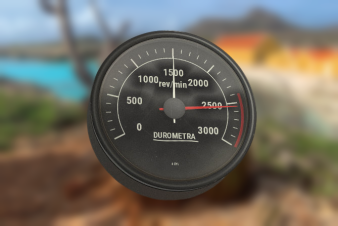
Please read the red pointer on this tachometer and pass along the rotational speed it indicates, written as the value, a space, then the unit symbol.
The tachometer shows 2550 rpm
